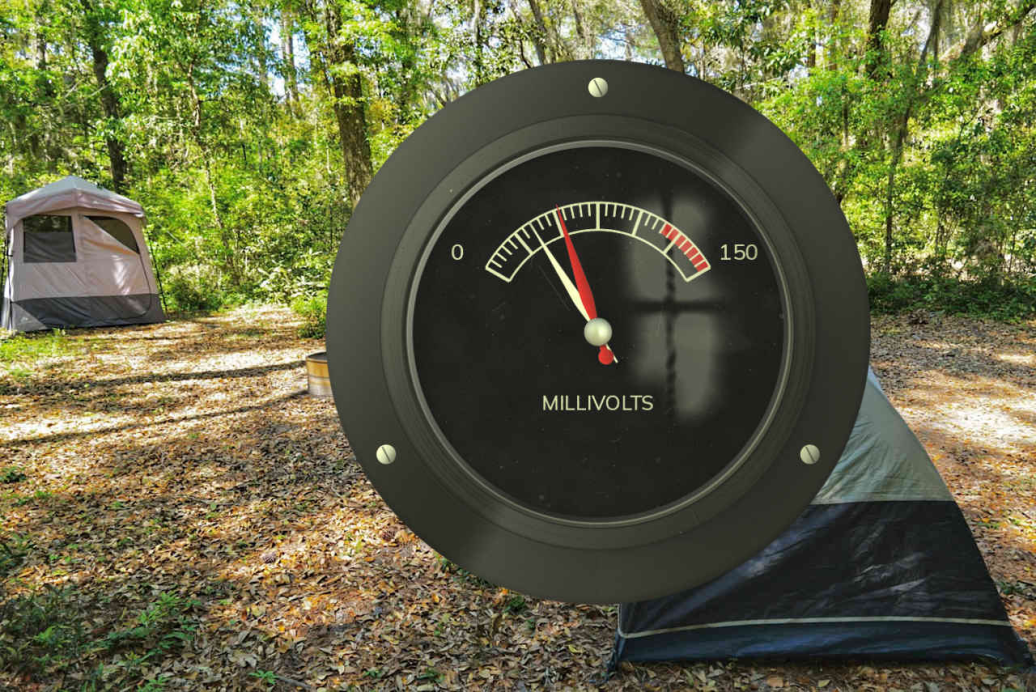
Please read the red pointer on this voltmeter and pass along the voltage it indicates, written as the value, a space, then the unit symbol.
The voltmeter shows 52.5 mV
